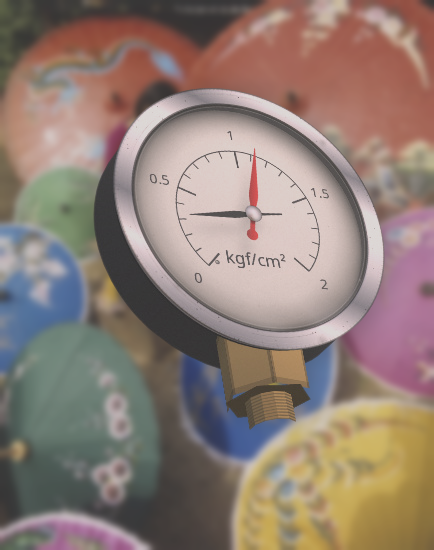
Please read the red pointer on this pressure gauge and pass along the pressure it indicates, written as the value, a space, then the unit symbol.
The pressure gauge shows 1.1 kg/cm²
